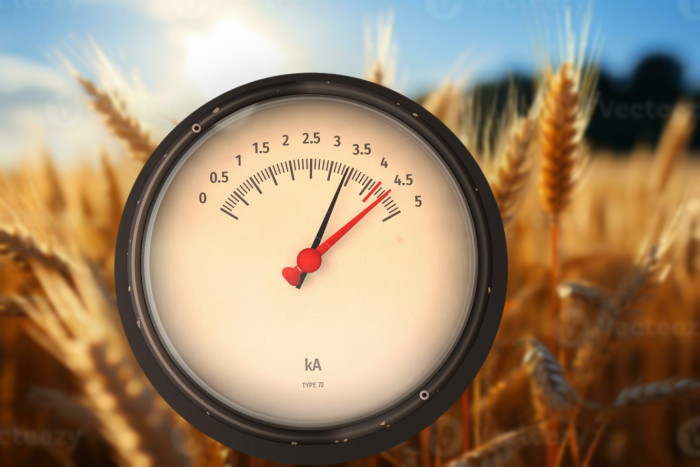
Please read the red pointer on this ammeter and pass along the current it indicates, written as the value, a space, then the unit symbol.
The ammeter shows 4.5 kA
